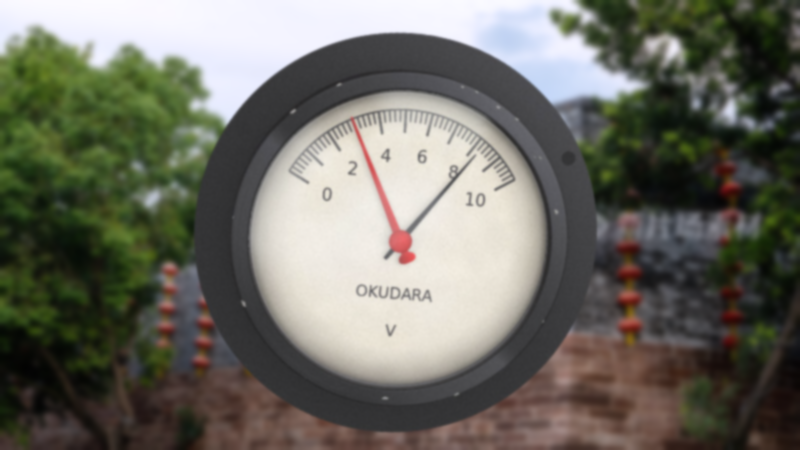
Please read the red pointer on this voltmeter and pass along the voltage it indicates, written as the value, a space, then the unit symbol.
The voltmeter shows 3 V
